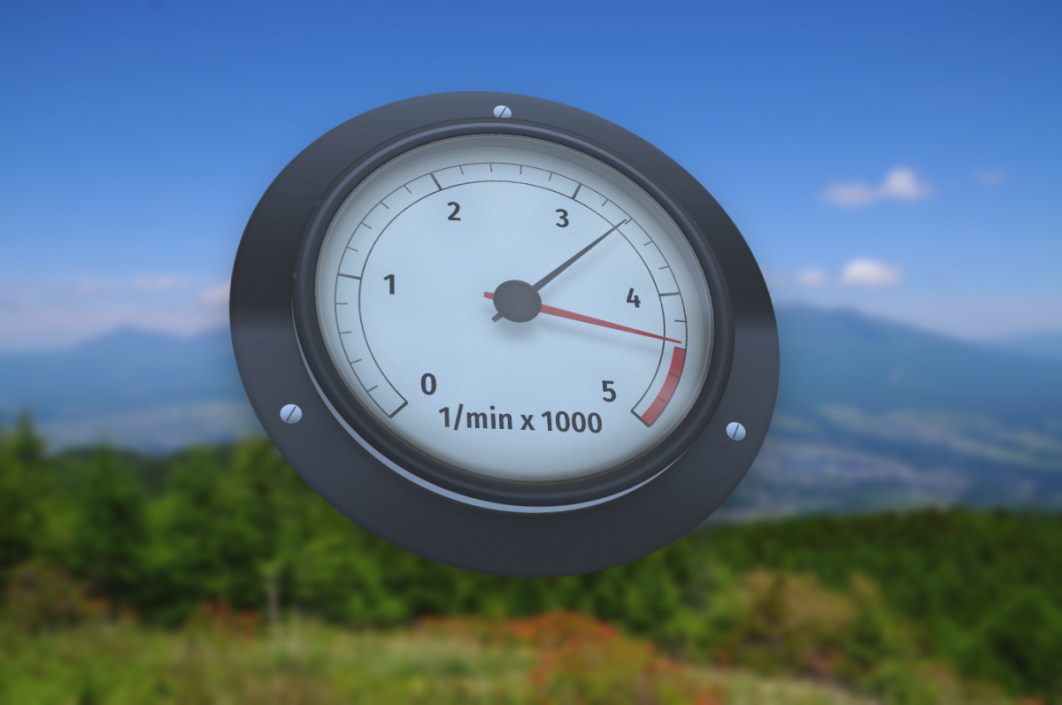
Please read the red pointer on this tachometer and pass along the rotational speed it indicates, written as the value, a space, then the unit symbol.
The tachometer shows 4400 rpm
